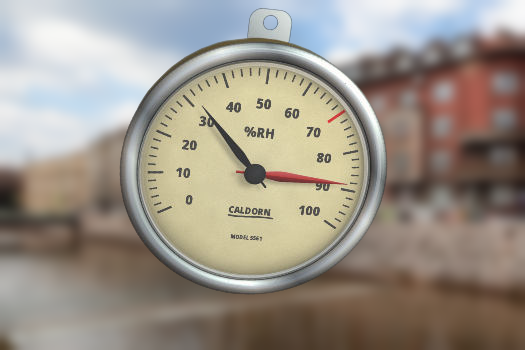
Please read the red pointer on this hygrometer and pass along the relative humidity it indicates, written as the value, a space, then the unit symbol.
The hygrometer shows 88 %
